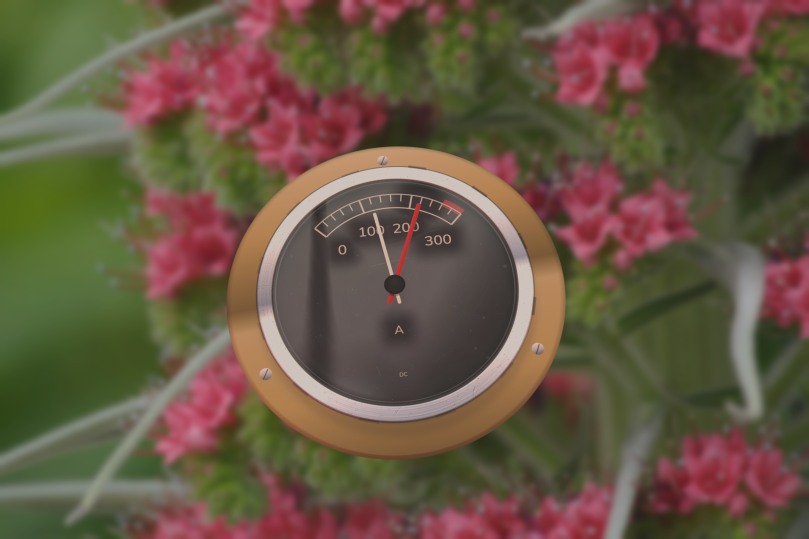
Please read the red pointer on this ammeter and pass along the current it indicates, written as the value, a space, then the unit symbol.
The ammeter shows 220 A
